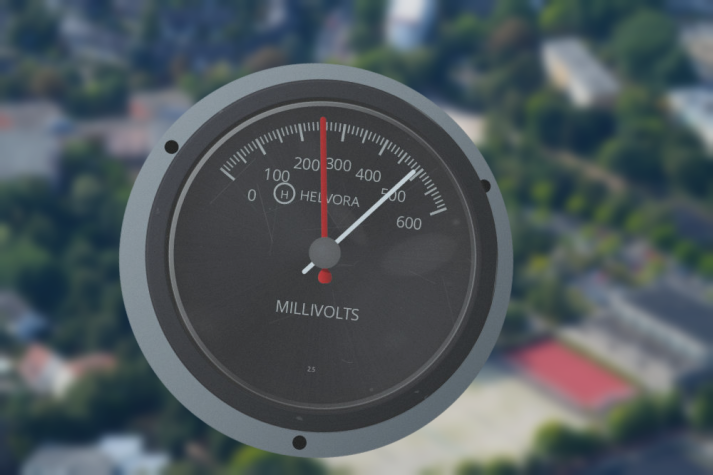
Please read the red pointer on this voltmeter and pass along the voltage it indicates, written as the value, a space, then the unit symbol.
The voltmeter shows 250 mV
